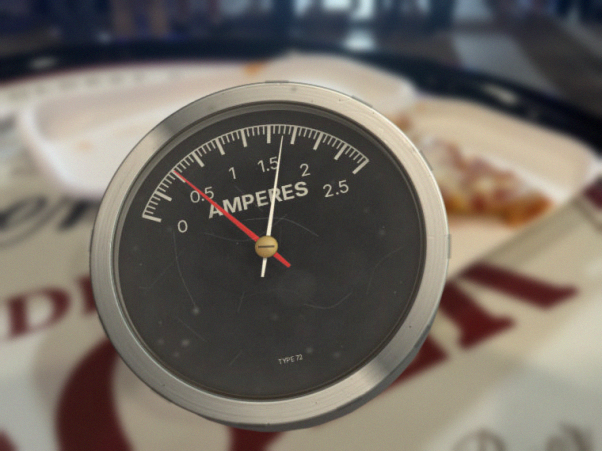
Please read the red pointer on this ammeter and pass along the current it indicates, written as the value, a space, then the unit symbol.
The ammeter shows 0.5 A
